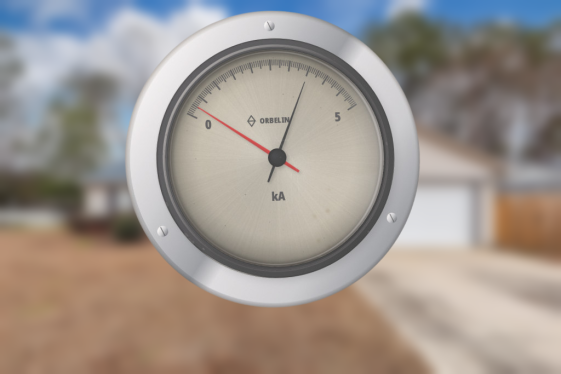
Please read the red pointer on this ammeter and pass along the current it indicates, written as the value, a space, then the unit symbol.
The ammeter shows 0.25 kA
